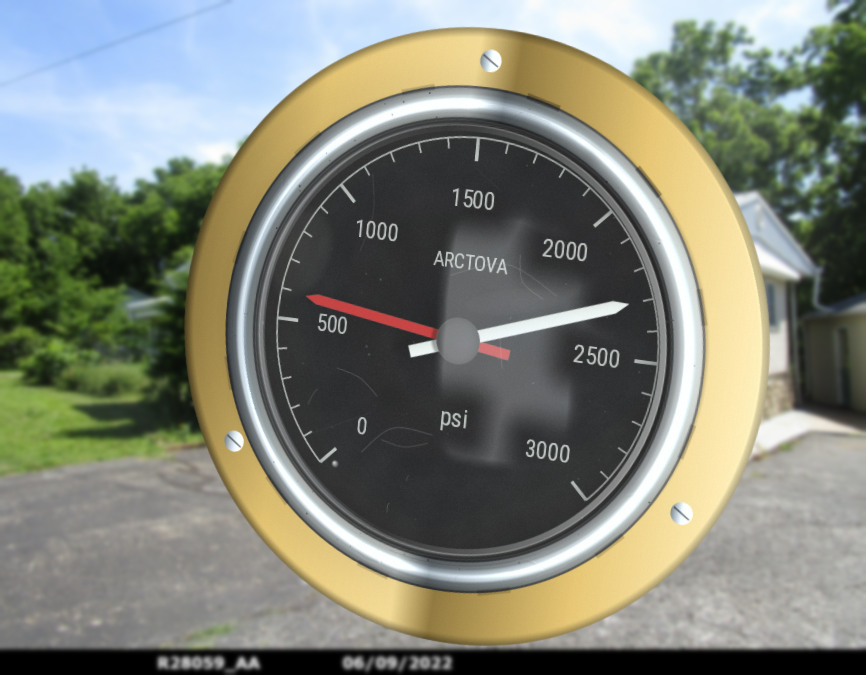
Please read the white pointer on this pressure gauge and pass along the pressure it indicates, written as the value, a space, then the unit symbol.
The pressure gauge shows 2300 psi
